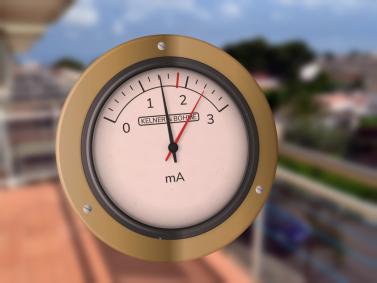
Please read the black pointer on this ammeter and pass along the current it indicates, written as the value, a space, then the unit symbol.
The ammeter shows 1.4 mA
